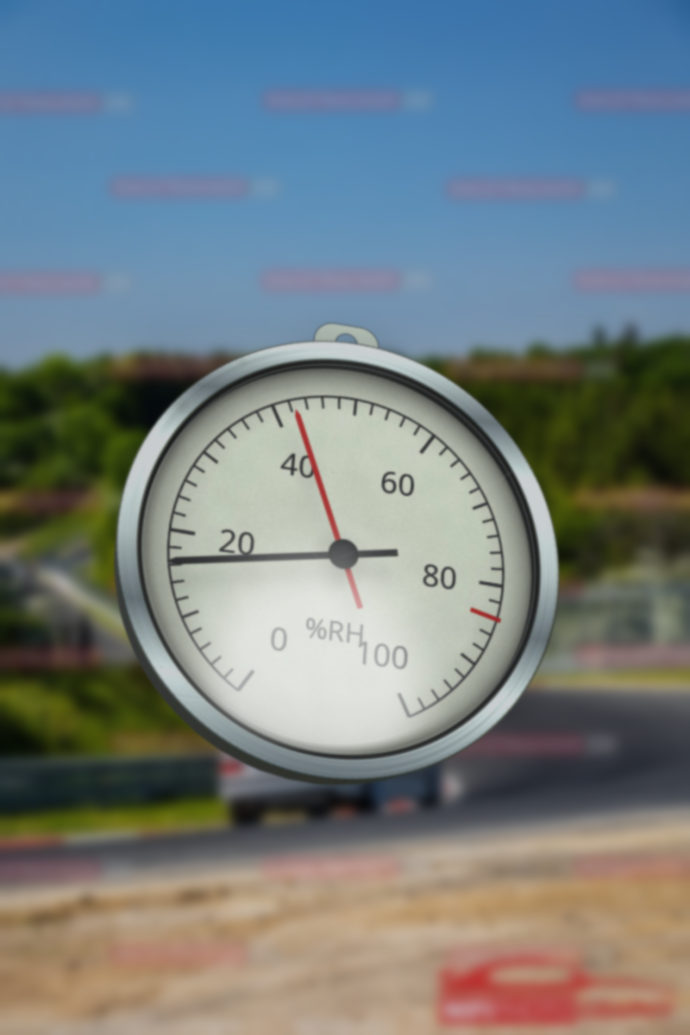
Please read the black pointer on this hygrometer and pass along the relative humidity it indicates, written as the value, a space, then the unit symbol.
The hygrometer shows 16 %
